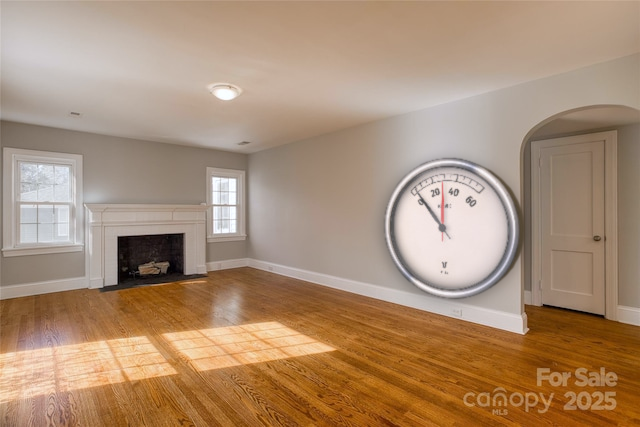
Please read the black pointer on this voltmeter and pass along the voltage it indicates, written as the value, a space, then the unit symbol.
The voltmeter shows 5 V
